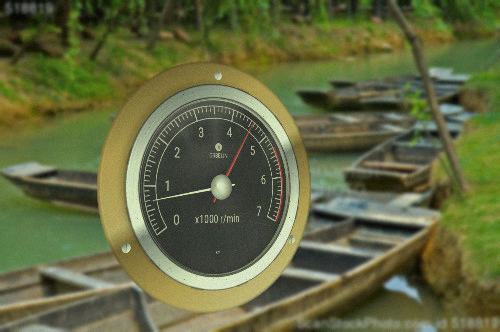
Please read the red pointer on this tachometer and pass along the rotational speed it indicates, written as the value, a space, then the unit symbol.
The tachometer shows 4500 rpm
